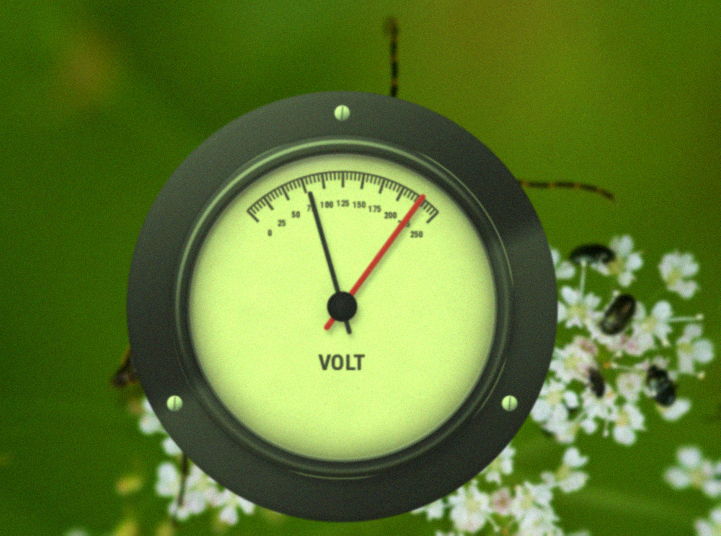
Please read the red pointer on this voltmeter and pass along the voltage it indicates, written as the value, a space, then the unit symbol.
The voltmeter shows 225 V
